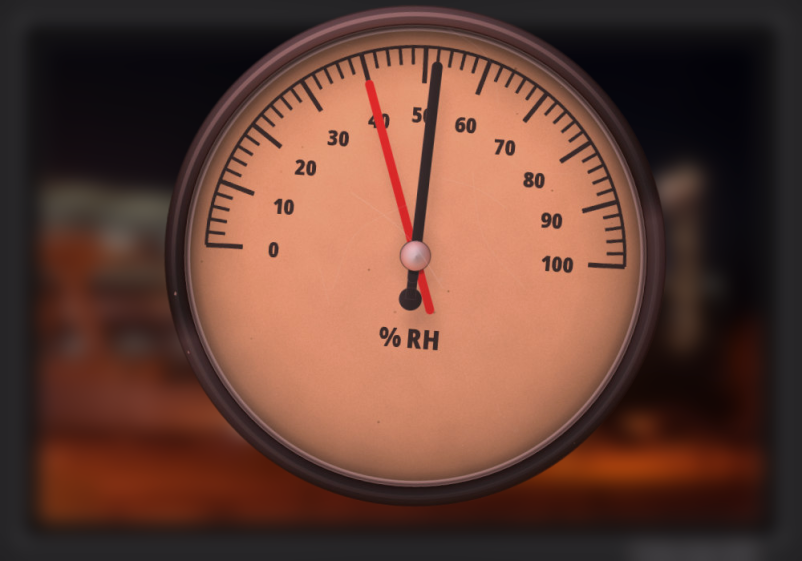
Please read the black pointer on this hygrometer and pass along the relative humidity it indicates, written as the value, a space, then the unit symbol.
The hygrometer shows 52 %
